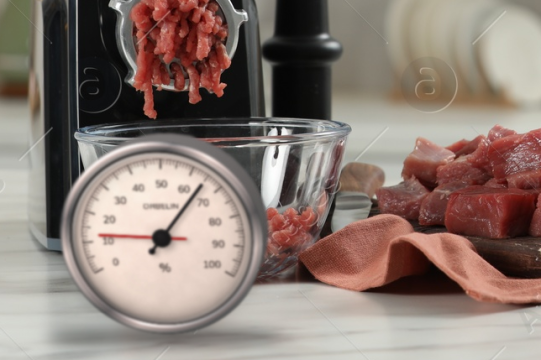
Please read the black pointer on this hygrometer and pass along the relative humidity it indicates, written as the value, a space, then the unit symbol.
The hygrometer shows 65 %
